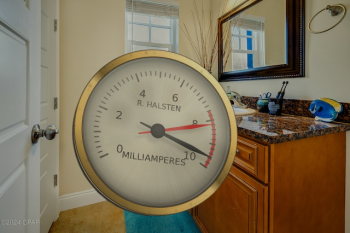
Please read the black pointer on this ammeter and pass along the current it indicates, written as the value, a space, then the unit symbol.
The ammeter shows 9.6 mA
